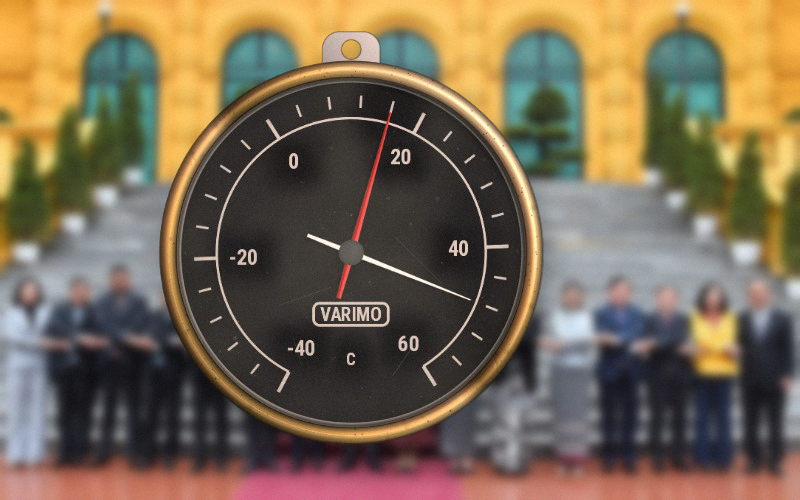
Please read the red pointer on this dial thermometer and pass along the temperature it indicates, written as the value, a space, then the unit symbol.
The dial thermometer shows 16 °C
